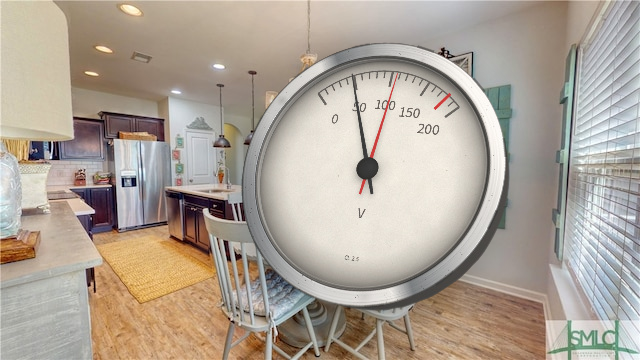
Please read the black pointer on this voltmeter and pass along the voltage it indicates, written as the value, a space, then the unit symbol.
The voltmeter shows 50 V
